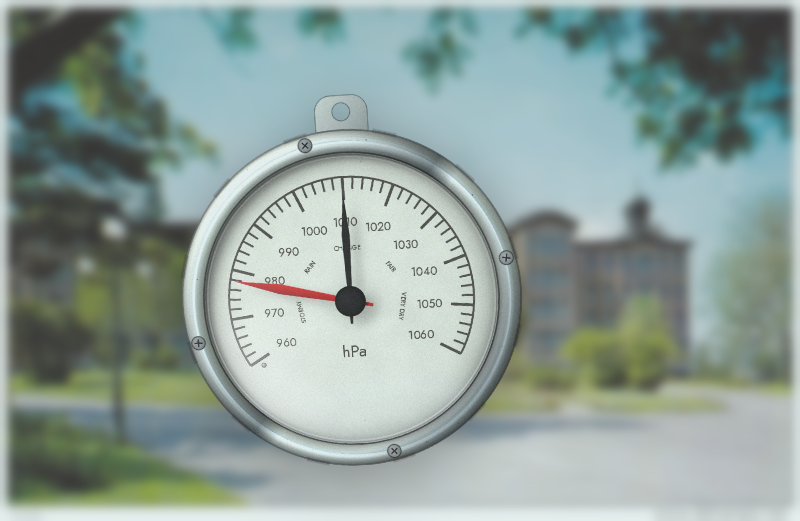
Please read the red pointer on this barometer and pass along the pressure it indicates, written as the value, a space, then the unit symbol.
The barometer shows 978 hPa
